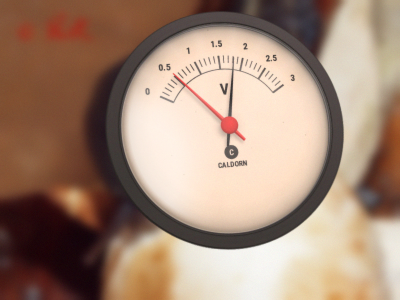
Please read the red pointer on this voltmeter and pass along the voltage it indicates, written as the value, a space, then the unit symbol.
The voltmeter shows 0.5 V
